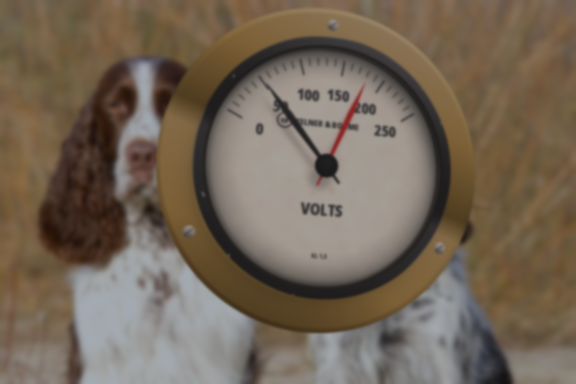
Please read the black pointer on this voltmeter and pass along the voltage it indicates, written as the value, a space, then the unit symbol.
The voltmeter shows 50 V
